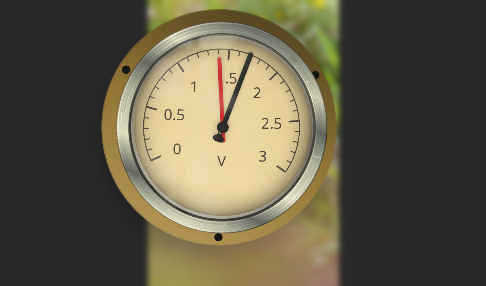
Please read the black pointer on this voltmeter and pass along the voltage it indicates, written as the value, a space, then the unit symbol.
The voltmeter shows 1.7 V
